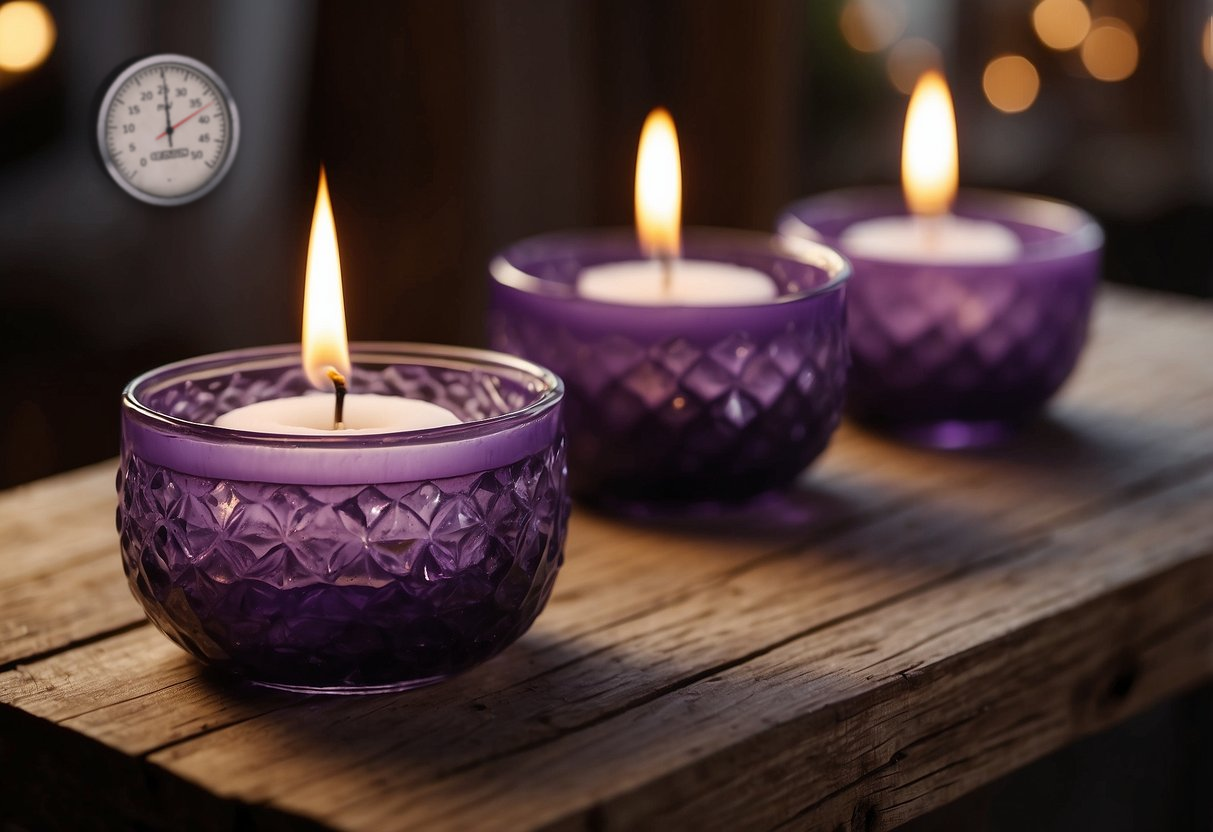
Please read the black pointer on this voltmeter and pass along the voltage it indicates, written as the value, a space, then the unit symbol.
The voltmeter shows 25 mV
